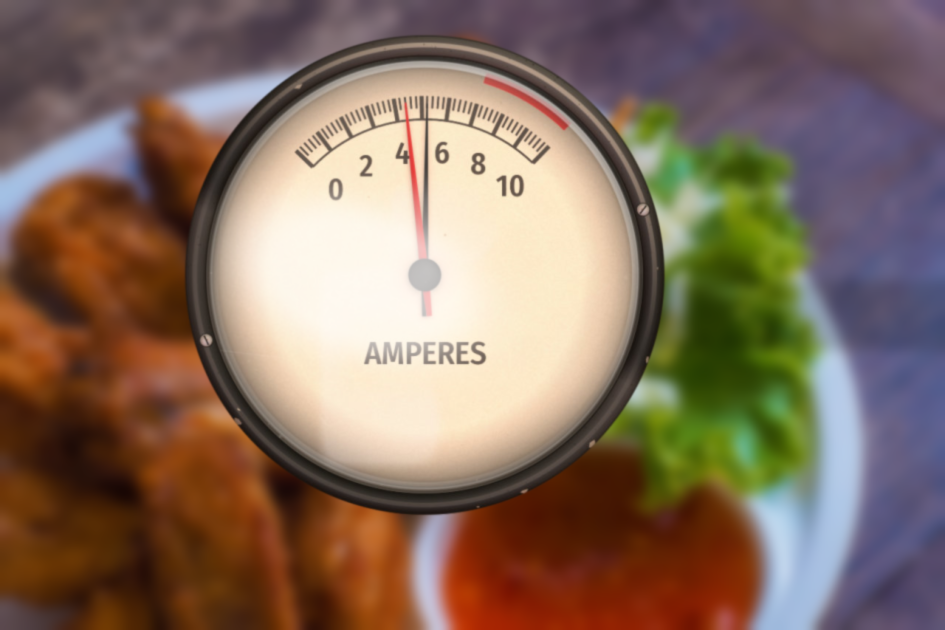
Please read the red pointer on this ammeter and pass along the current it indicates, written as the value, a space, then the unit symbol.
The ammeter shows 4.4 A
